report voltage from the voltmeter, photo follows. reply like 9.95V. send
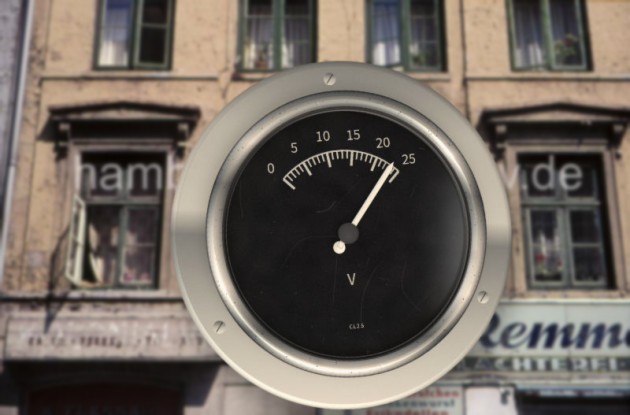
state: 23V
